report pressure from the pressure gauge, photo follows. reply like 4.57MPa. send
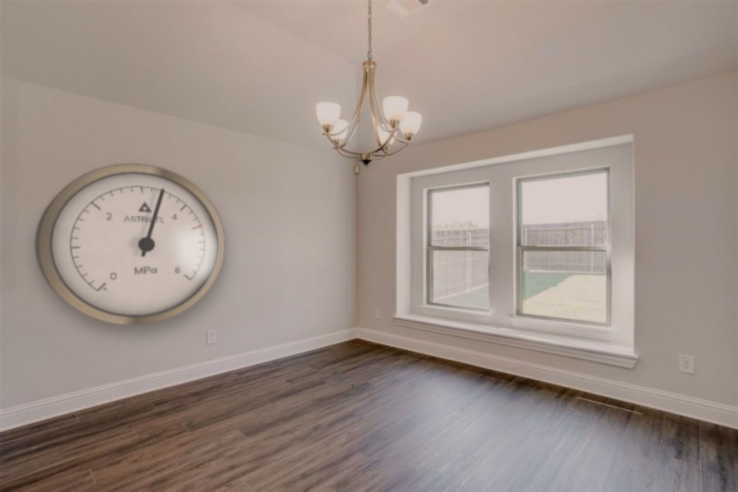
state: 3.4MPa
